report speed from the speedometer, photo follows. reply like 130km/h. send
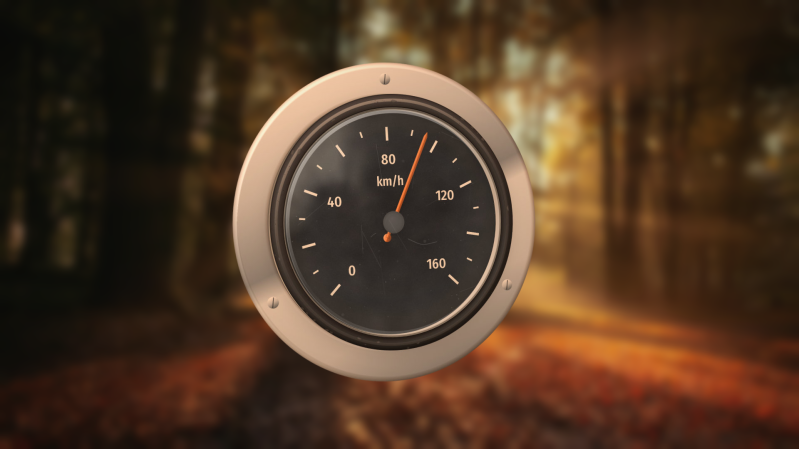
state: 95km/h
